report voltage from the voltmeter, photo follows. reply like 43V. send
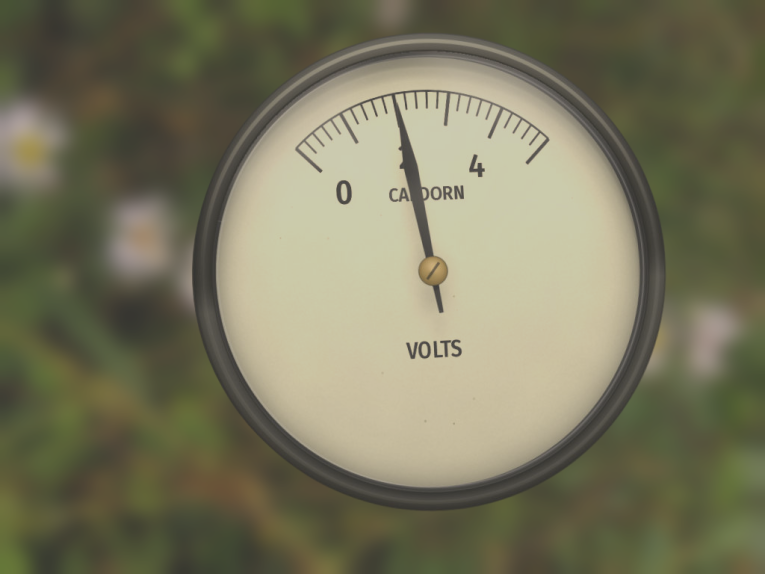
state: 2V
